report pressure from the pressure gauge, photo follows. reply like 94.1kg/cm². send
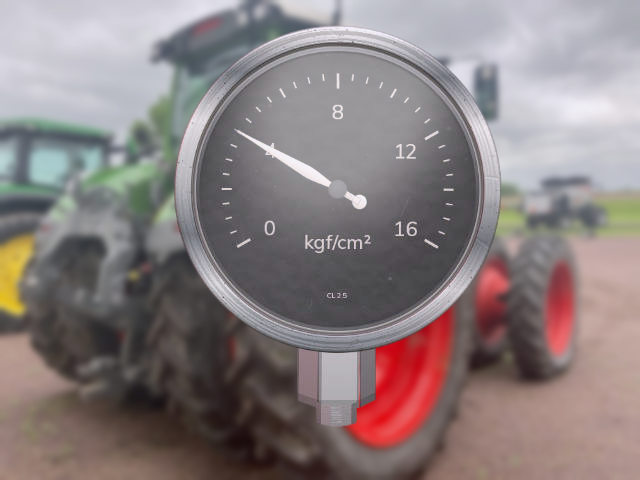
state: 4kg/cm²
